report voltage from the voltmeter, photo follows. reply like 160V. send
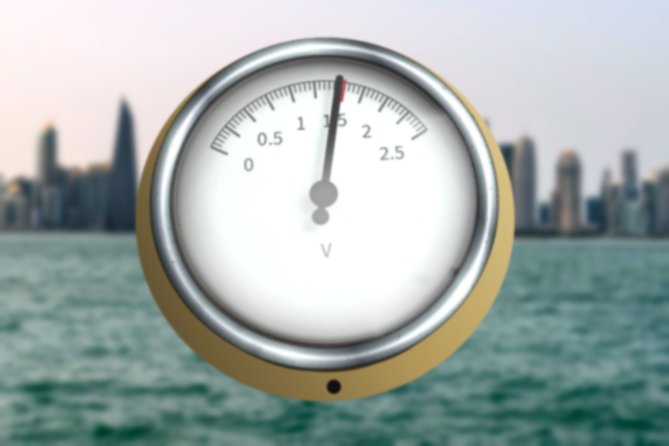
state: 1.5V
